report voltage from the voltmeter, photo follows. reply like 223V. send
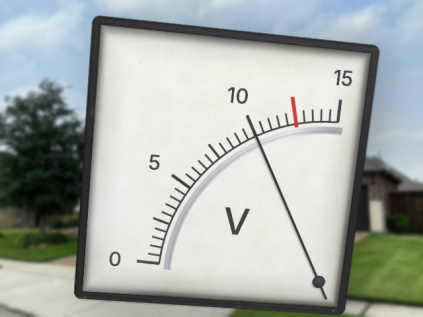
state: 10V
